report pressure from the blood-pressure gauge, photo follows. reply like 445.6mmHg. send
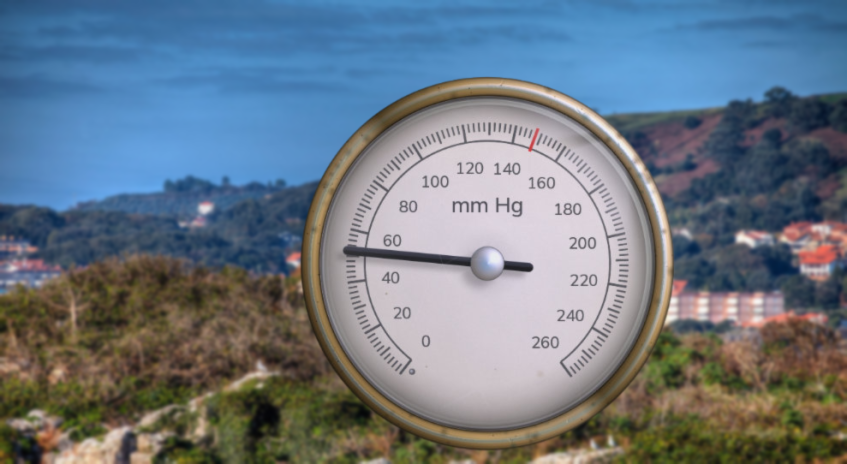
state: 52mmHg
